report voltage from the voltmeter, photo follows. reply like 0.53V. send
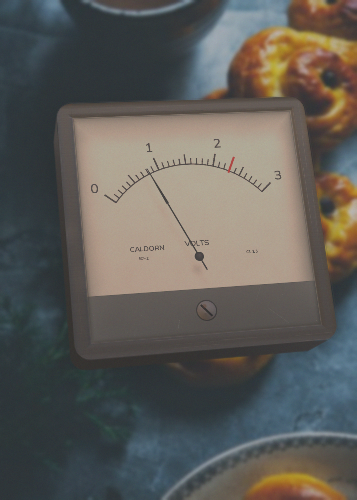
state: 0.8V
